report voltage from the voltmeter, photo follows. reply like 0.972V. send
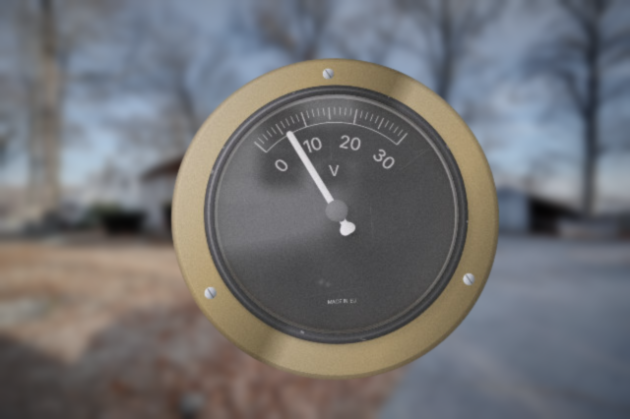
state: 6V
